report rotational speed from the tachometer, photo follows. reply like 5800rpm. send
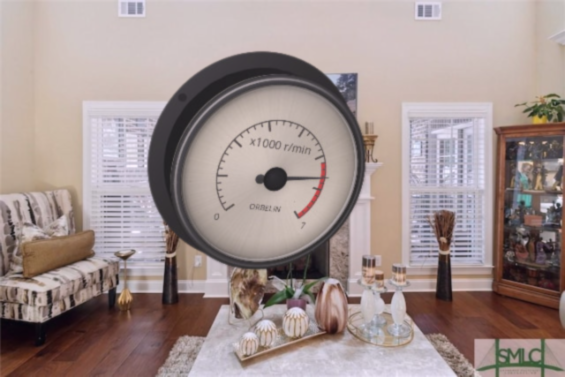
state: 5600rpm
